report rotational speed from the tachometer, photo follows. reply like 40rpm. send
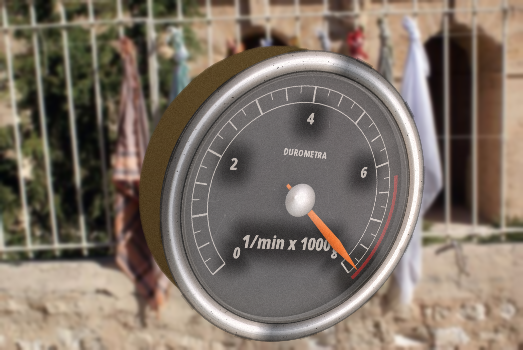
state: 7875rpm
